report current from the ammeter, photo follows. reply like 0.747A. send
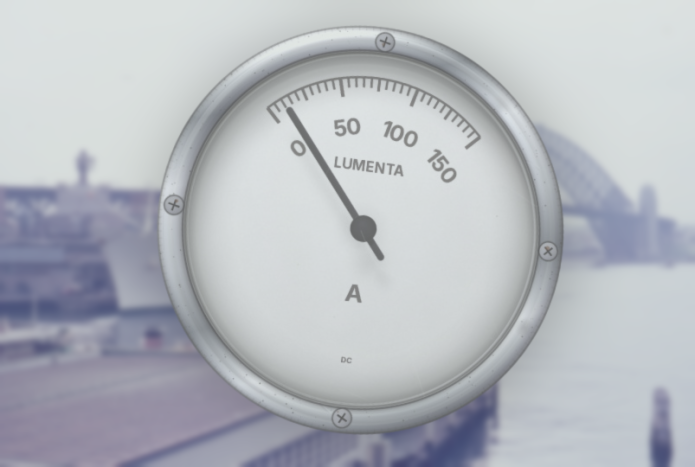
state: 10A
